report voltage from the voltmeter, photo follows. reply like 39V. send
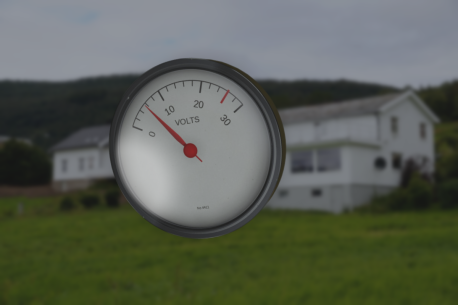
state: 6V
